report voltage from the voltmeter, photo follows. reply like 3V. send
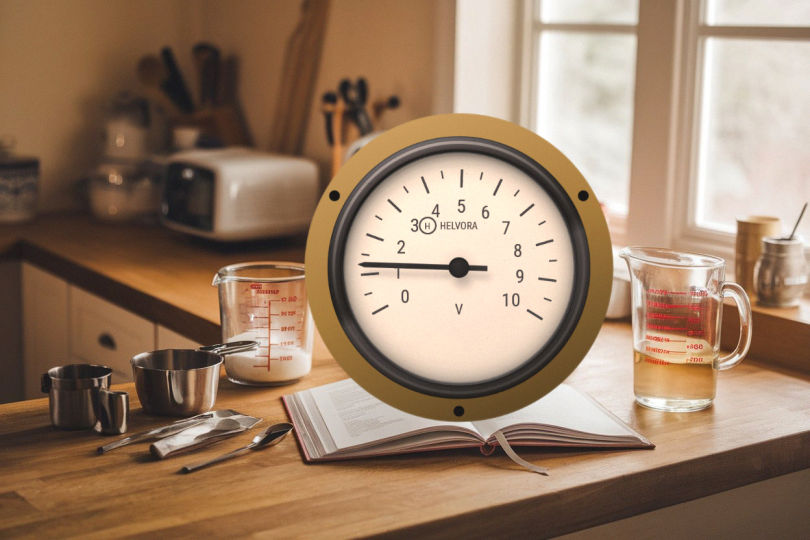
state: 1.25V
